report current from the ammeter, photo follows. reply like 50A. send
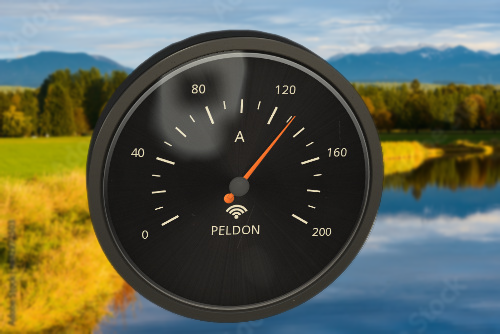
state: 130A
